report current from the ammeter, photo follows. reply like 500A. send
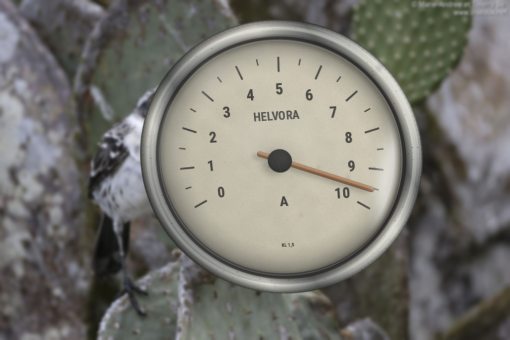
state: 9.5A
